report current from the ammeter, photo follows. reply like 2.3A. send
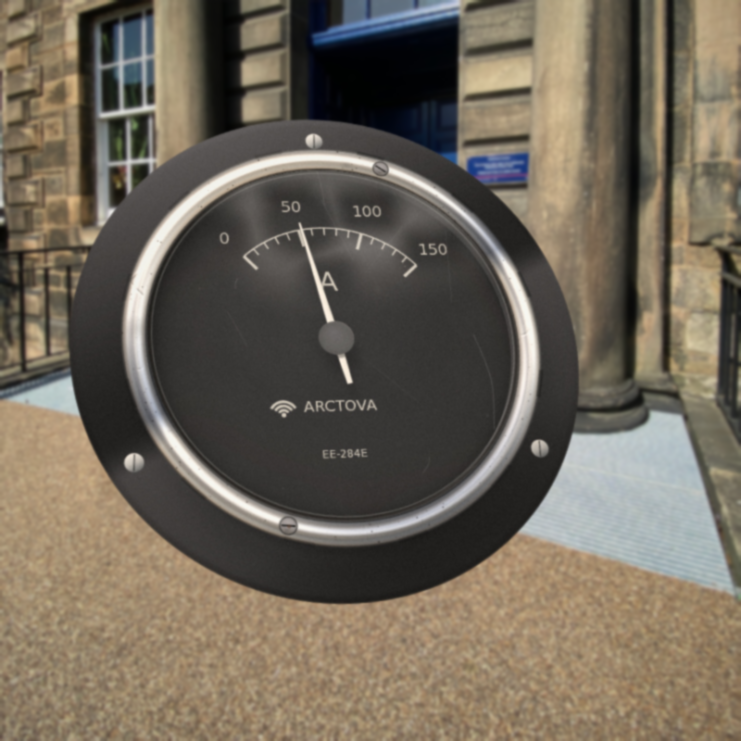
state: 50A
